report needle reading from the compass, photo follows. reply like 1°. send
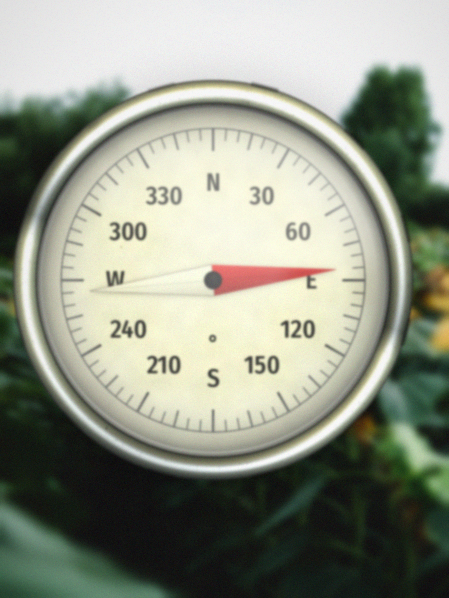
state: 85°
